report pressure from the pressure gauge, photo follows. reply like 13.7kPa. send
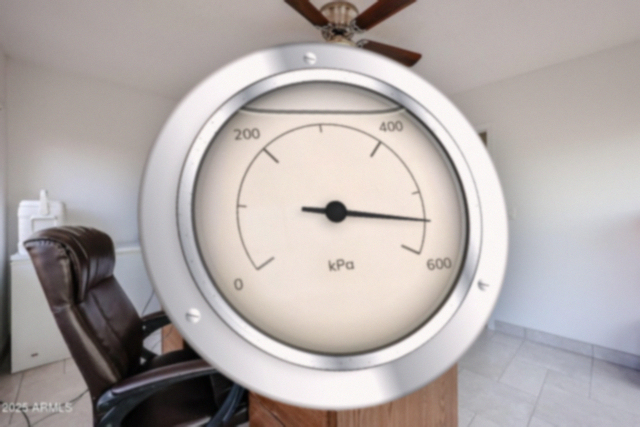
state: 550kPa
